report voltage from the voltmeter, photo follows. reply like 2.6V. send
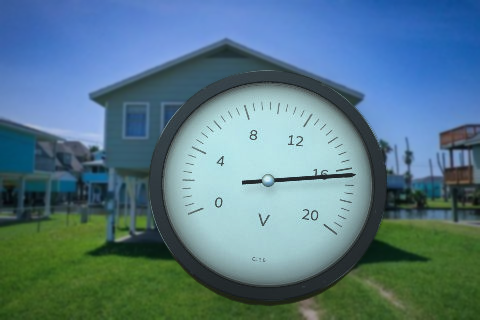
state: 16.5V
